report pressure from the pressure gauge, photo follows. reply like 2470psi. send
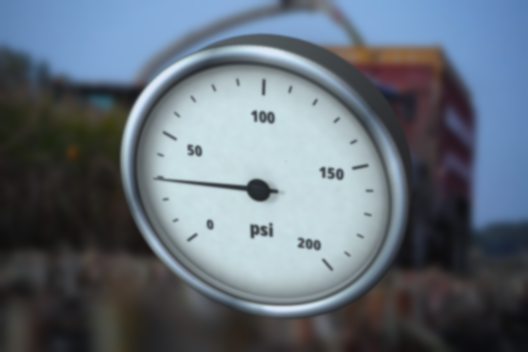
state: 30psi
